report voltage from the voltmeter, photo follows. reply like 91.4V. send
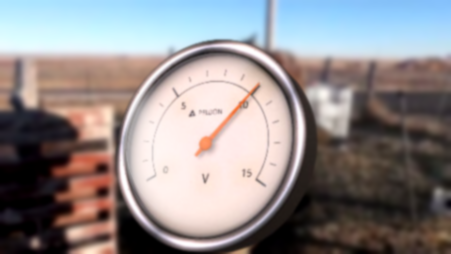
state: 10V
